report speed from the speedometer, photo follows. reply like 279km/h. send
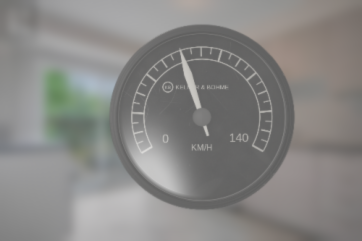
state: 60km/h
